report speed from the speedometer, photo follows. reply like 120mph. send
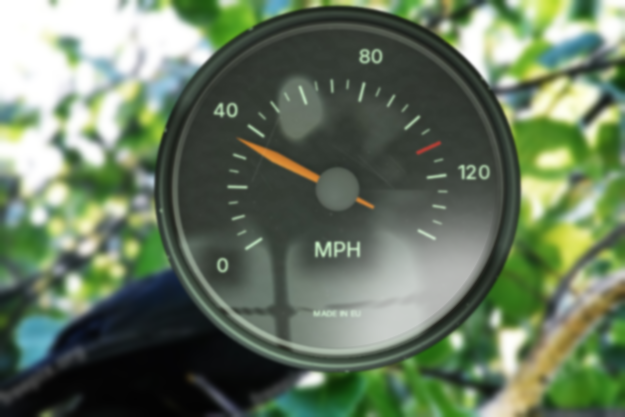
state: 35mph
